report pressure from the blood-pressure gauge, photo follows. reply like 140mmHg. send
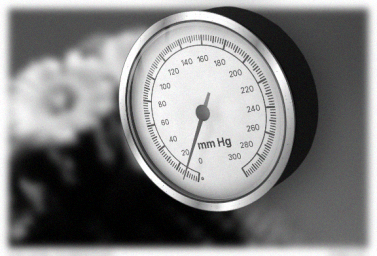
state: 10mmHg
